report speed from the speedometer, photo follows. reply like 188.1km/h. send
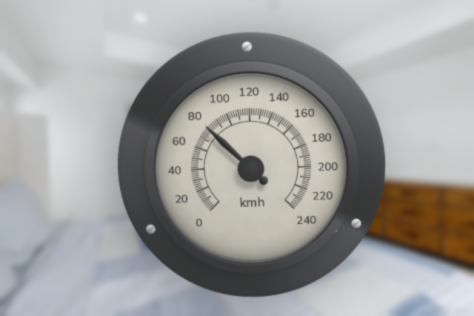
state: 80km/h
